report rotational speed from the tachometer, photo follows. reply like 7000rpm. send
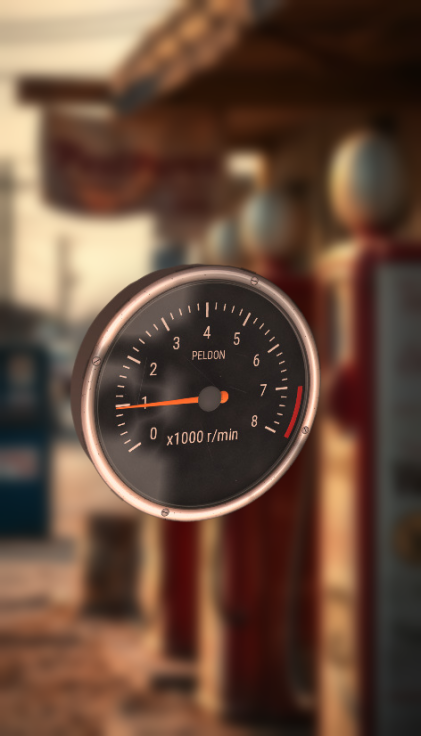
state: 1000rpm
